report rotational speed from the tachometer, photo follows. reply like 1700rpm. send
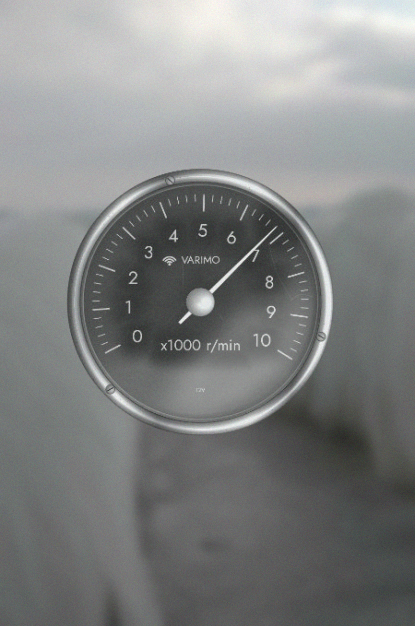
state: 6800rpm
